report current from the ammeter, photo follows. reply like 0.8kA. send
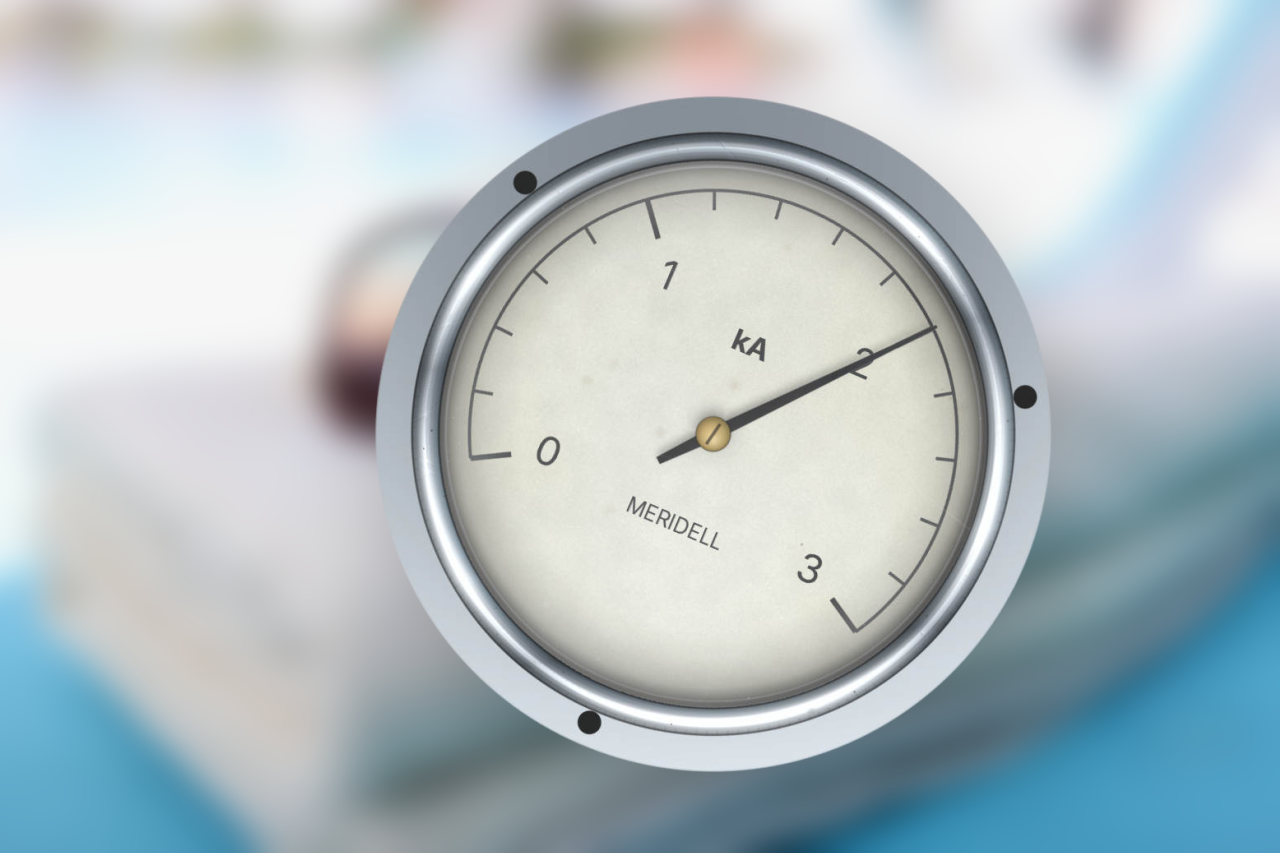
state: 2kA
